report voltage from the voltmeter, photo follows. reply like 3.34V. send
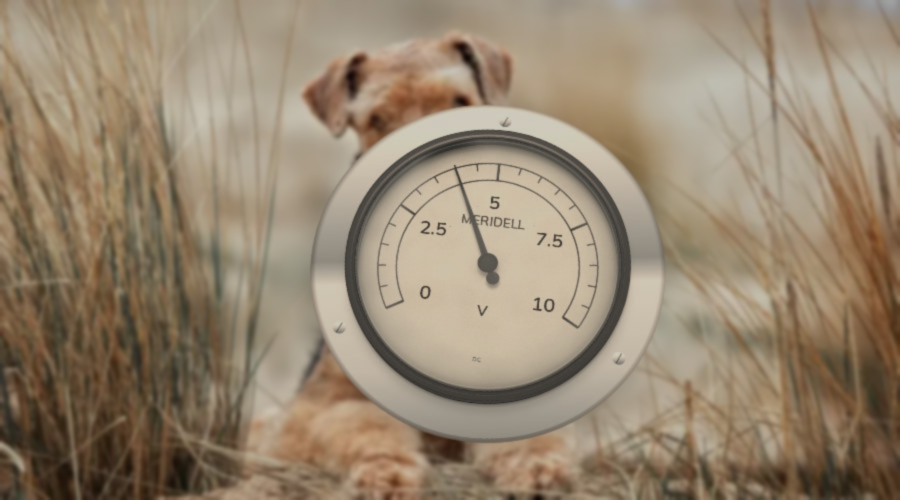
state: 4V
